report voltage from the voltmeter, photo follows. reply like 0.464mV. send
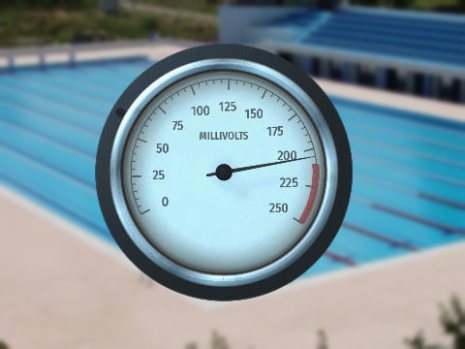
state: 205mV
